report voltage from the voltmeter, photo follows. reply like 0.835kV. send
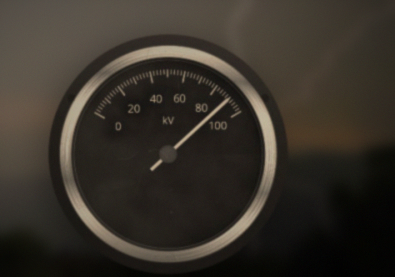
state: 90kV
